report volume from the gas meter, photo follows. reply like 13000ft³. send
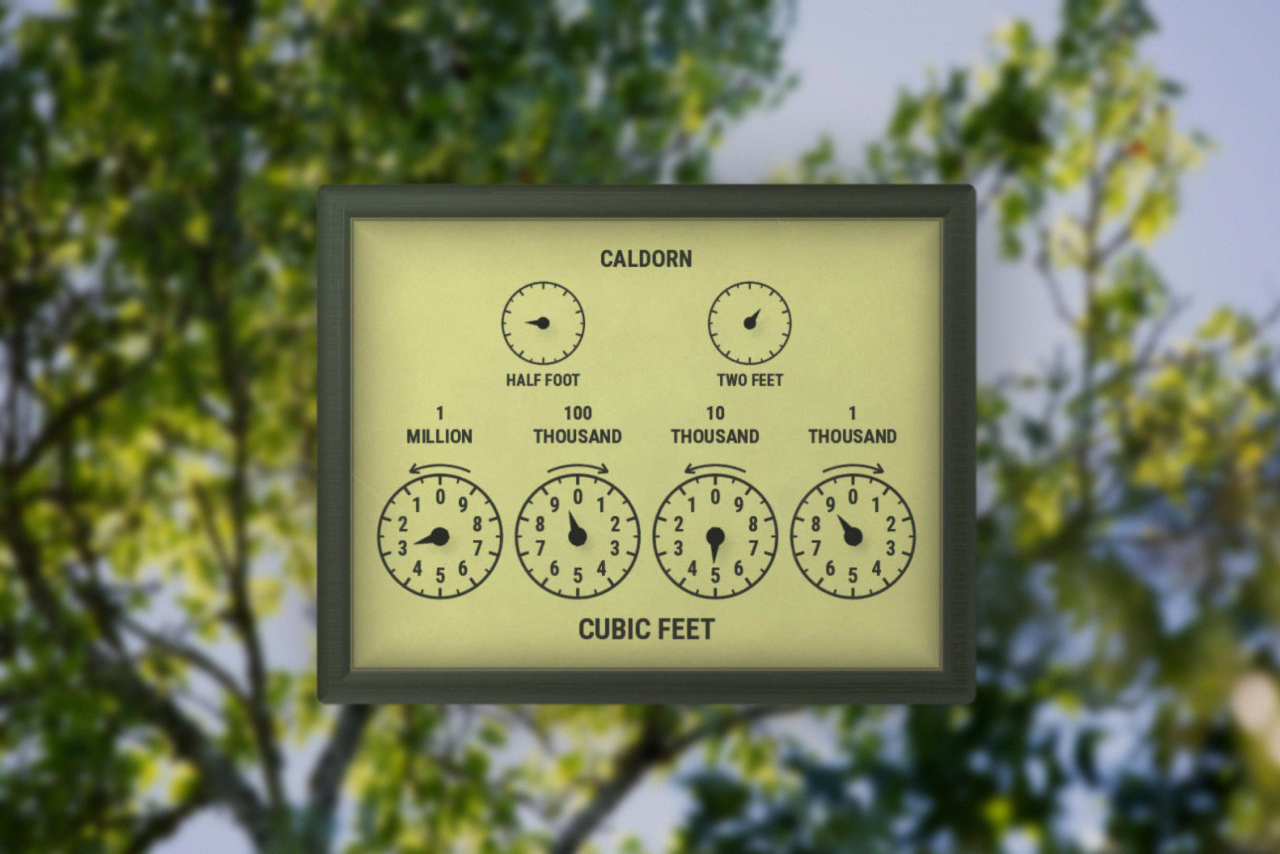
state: 294900ft³
